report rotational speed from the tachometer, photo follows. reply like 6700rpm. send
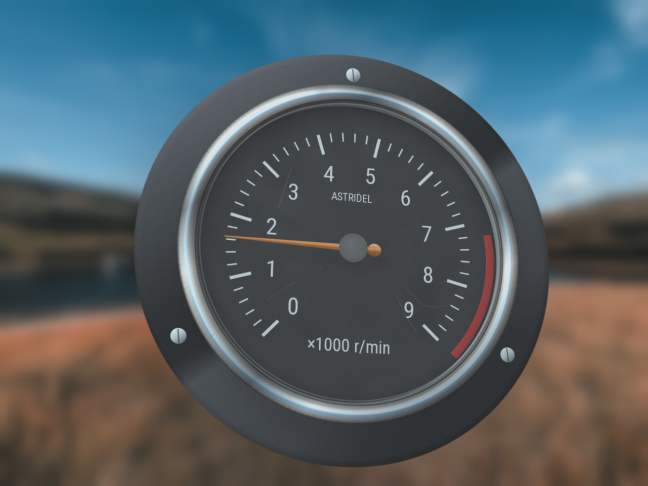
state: 1600rpm
